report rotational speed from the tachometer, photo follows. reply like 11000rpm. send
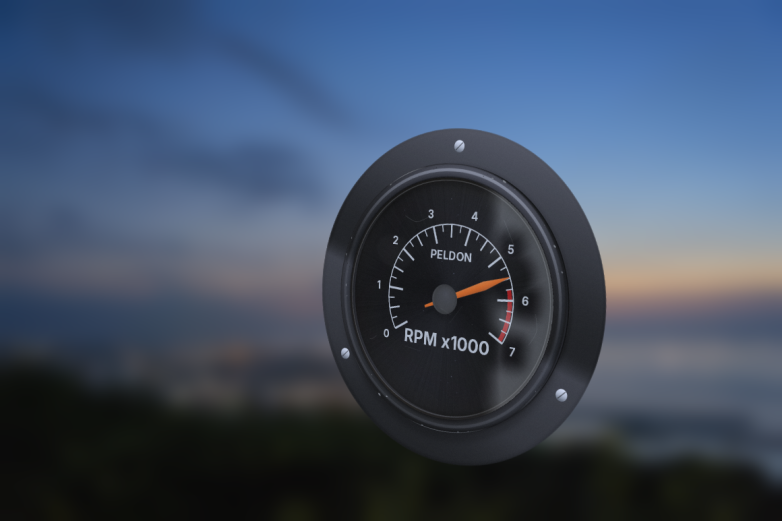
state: 5500rpm
